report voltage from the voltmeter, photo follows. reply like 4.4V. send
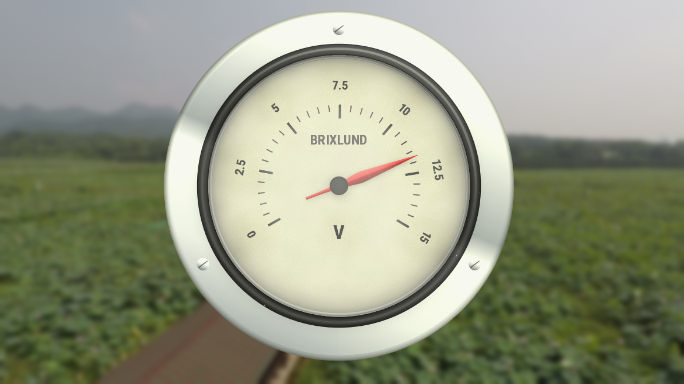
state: 11.75V
